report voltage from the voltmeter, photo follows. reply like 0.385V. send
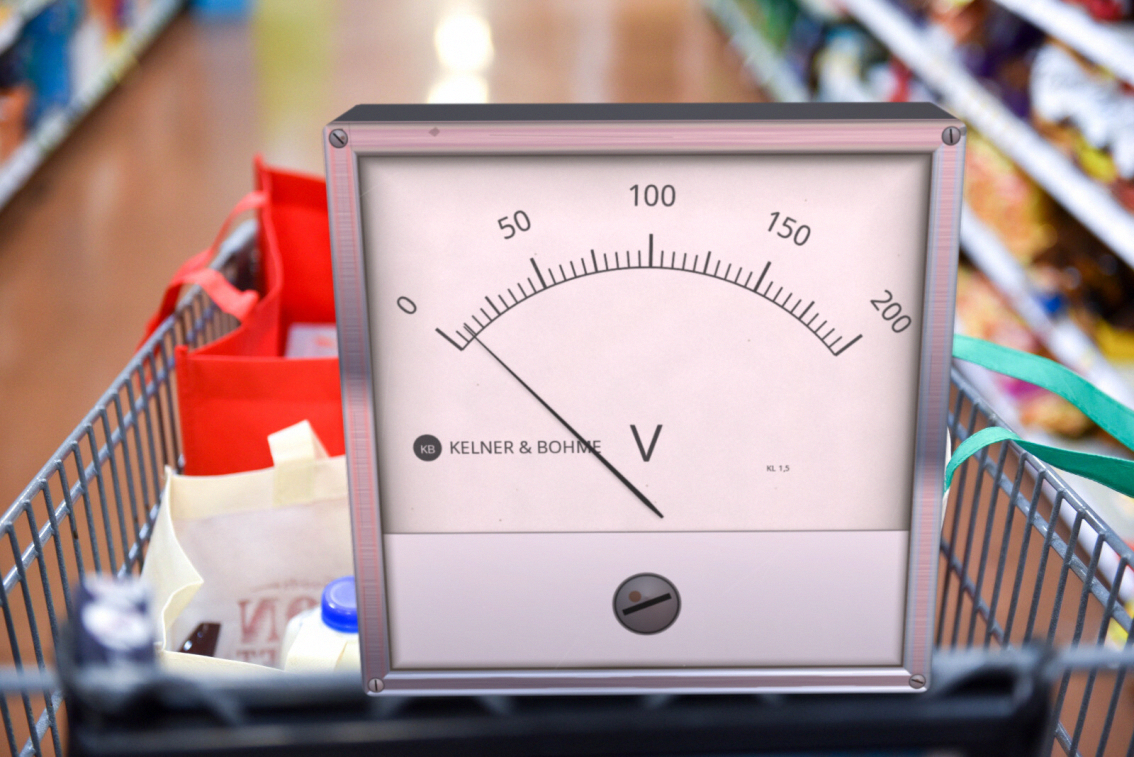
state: 10V
